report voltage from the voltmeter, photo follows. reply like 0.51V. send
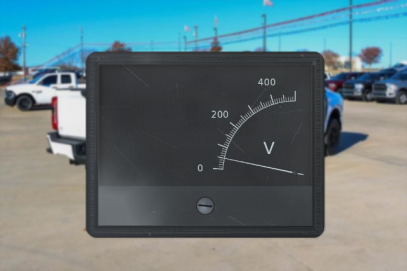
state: 50V
